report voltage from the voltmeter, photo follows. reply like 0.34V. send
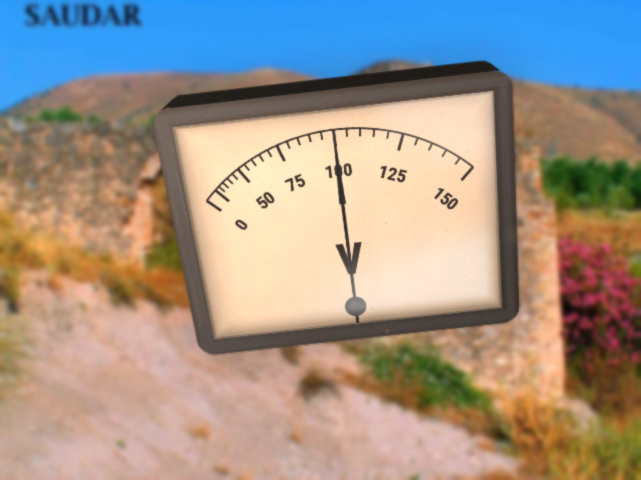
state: 100V
